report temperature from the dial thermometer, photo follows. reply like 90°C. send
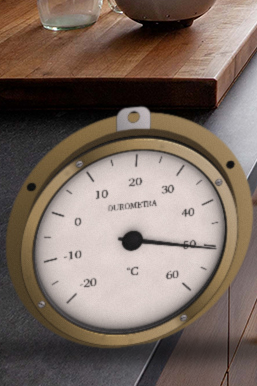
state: 50°C
